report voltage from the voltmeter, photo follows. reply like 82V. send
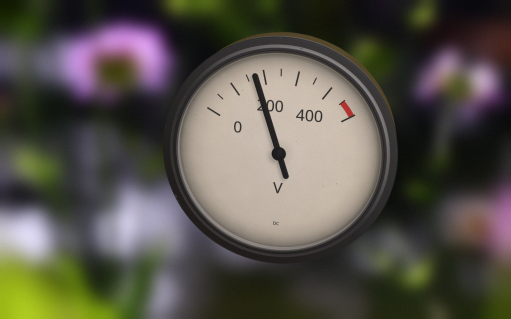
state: 175V
